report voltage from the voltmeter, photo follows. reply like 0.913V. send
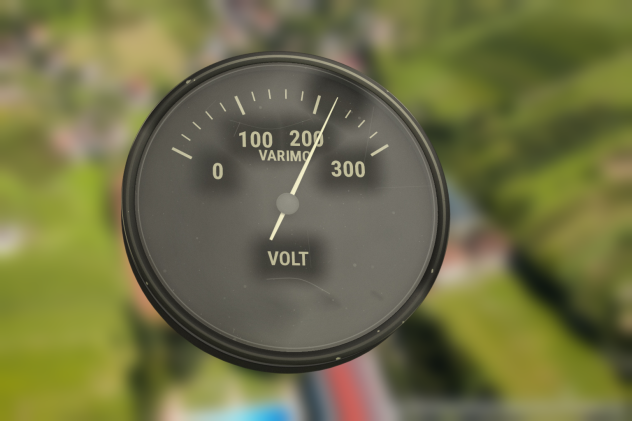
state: 220V
